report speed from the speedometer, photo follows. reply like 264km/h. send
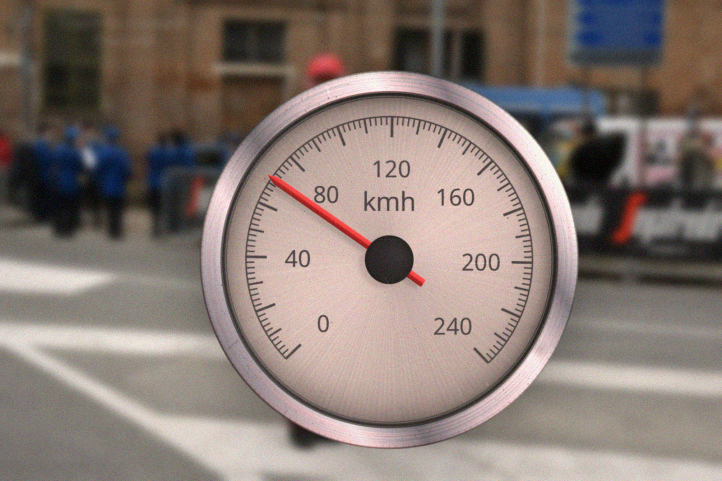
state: 70km/h
